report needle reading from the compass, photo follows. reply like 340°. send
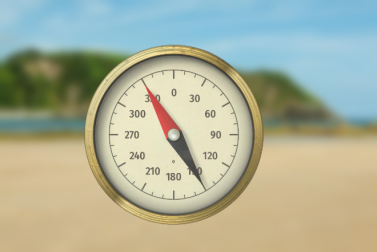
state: 330°
